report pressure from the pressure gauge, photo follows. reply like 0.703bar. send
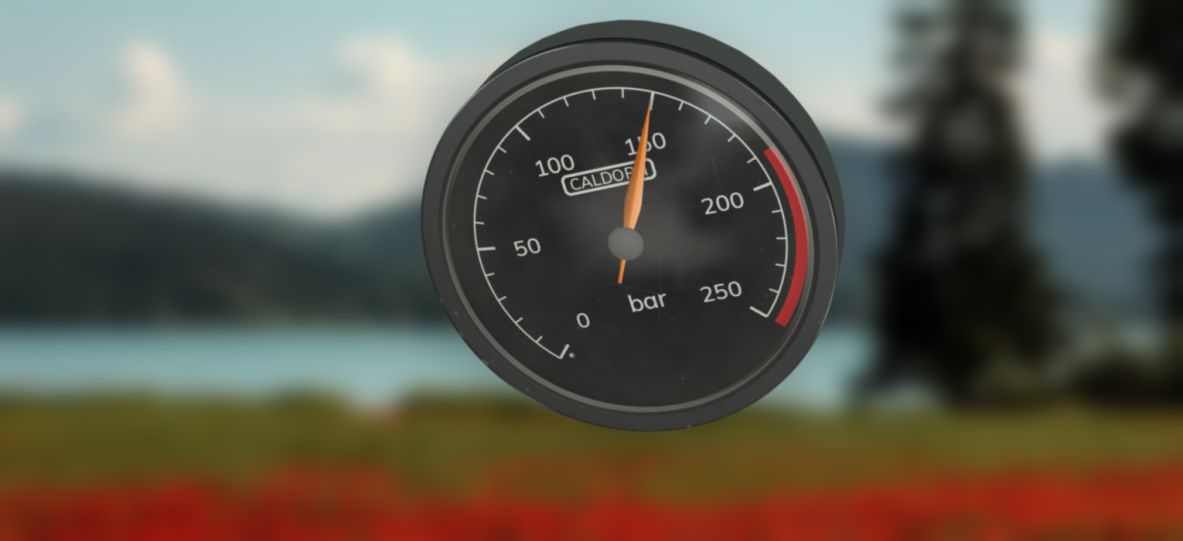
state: 150bar
